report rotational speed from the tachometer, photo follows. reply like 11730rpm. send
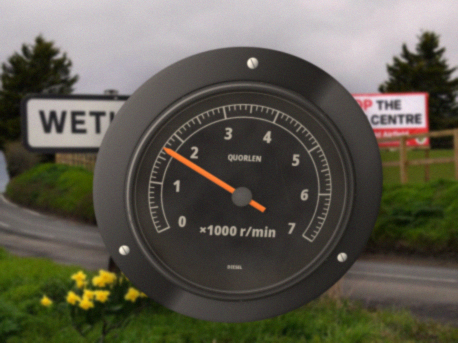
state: 1700rpm
